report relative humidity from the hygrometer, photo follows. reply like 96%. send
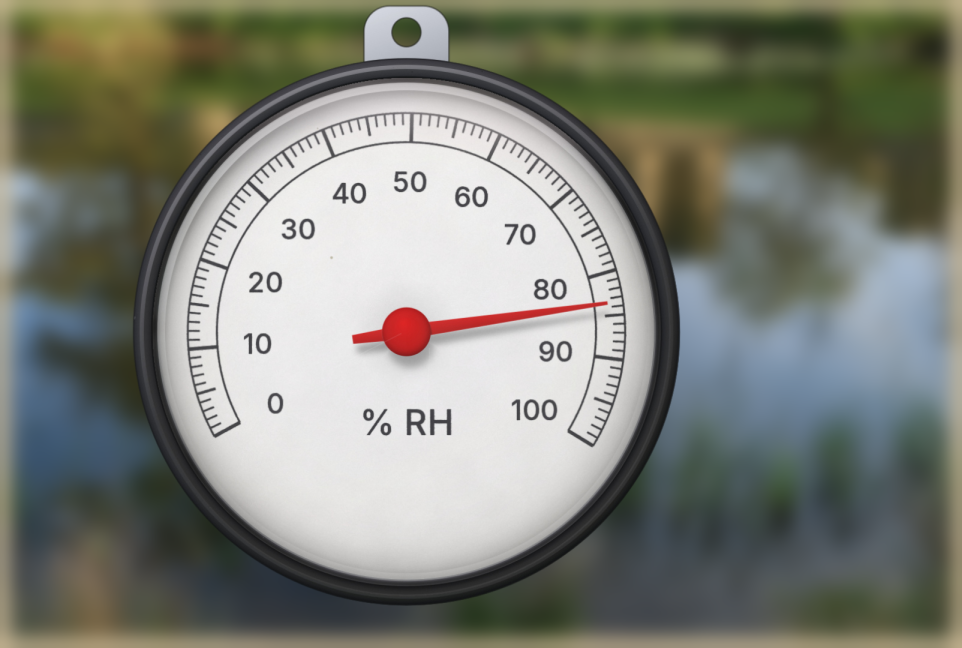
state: 83.5%
